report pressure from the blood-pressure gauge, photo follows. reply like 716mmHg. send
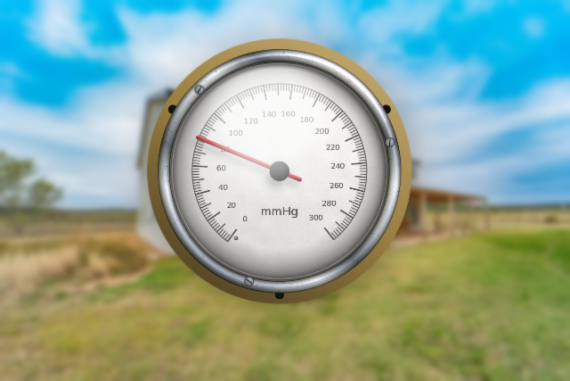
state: 80mmHg
